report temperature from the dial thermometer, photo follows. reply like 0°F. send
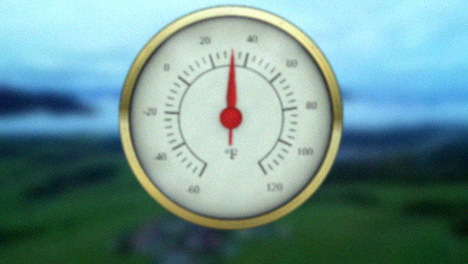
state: 32°F
